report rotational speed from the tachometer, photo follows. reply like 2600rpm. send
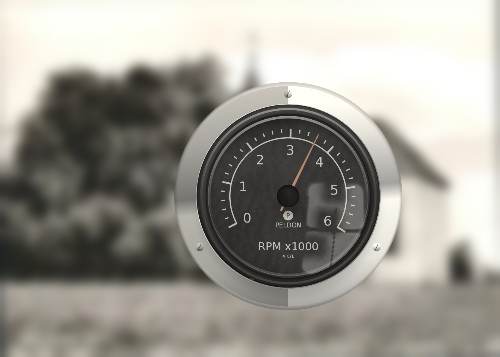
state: 3600rpm
